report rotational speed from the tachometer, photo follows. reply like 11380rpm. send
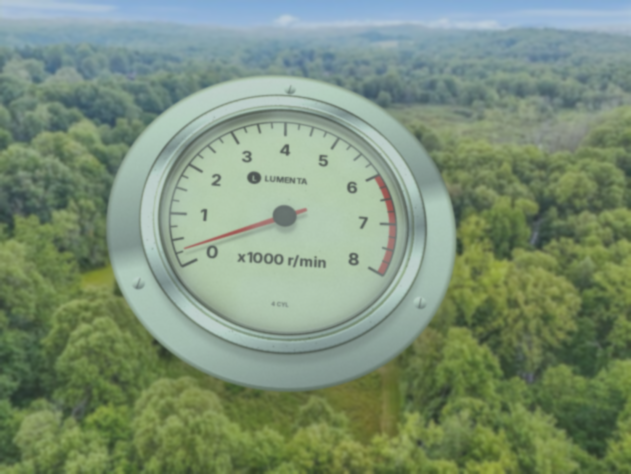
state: 250rpm
